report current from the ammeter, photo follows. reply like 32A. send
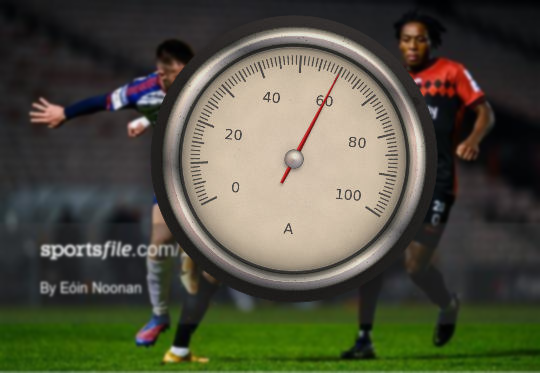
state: 60A
